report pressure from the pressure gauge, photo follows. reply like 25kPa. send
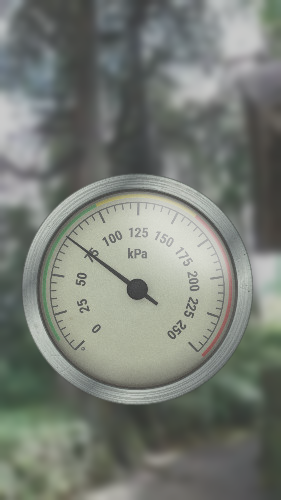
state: 75kPa
